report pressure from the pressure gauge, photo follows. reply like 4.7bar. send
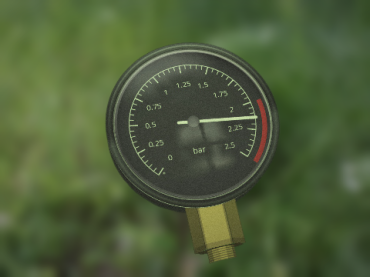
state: 2.15bar
